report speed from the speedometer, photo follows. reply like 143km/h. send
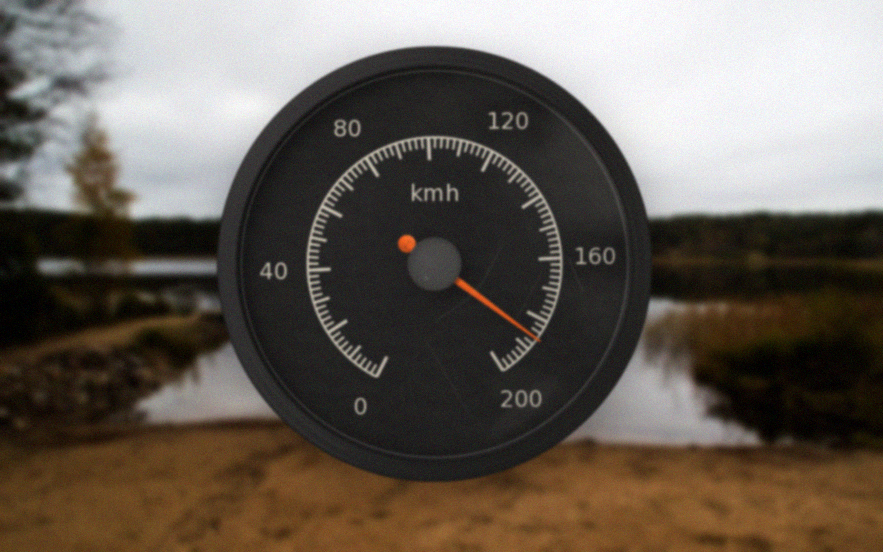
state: 186km/h
